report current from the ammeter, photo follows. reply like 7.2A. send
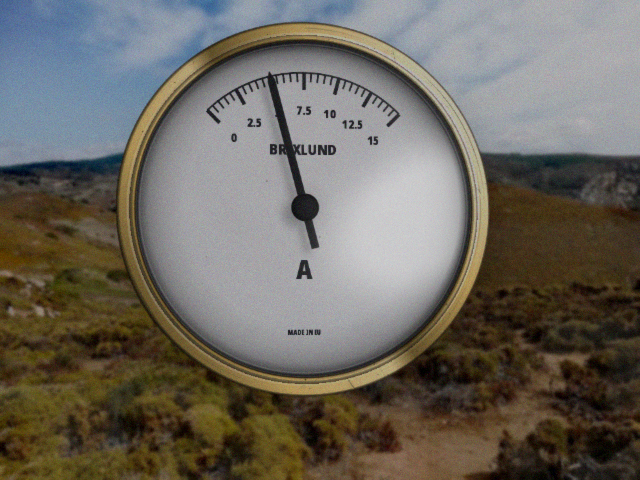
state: 5A
